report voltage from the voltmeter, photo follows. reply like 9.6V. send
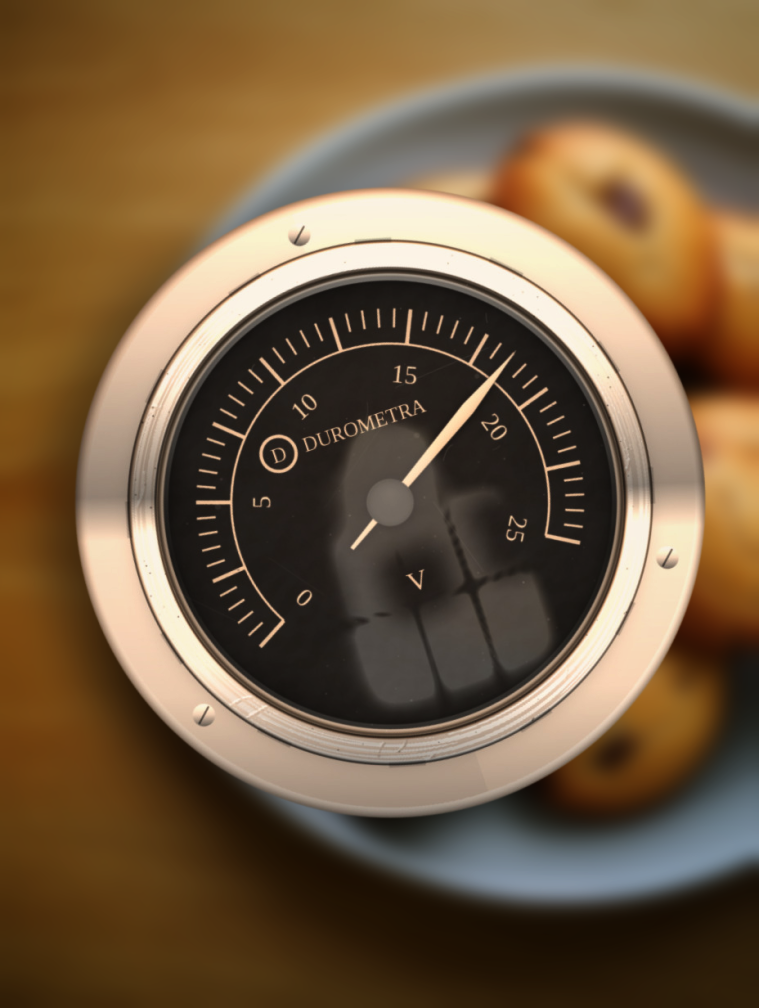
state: 18.5V
